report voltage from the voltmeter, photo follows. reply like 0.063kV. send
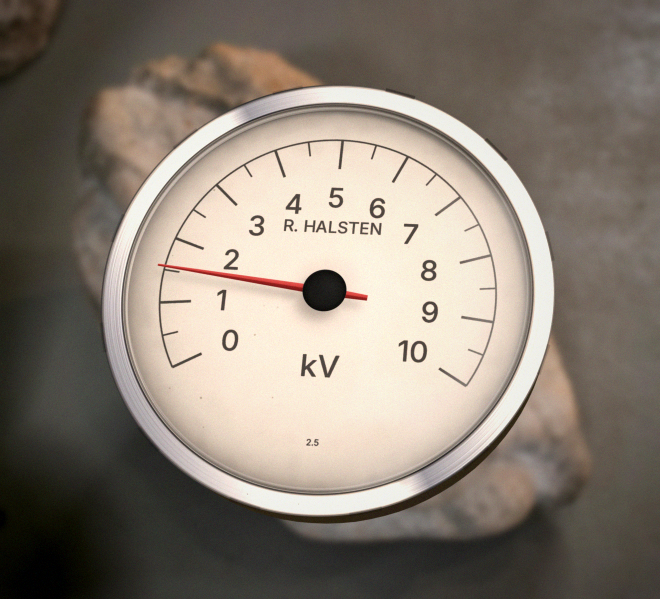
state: 1.5kV
